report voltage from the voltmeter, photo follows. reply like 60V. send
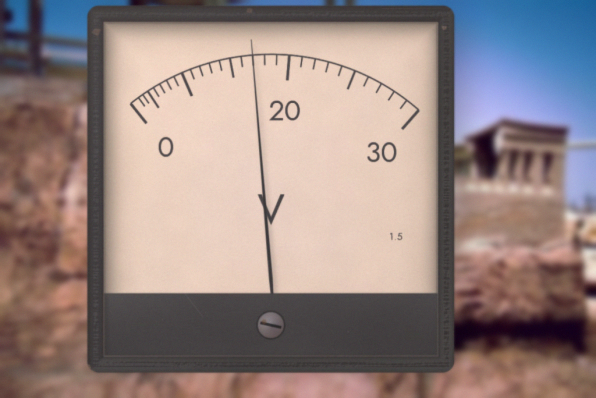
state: 17V
